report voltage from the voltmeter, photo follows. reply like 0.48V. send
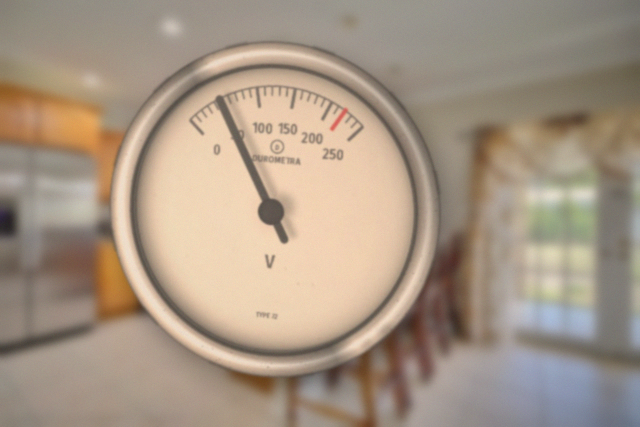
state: 50V
